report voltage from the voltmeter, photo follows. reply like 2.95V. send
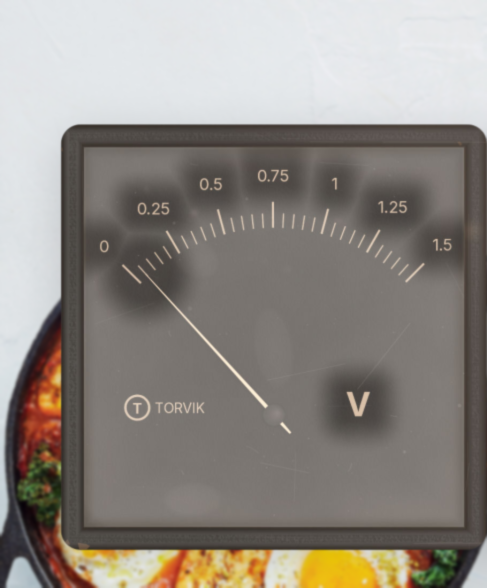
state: 0.05V
